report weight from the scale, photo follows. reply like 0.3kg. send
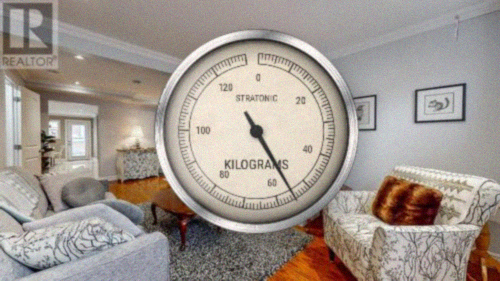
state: 55kg
